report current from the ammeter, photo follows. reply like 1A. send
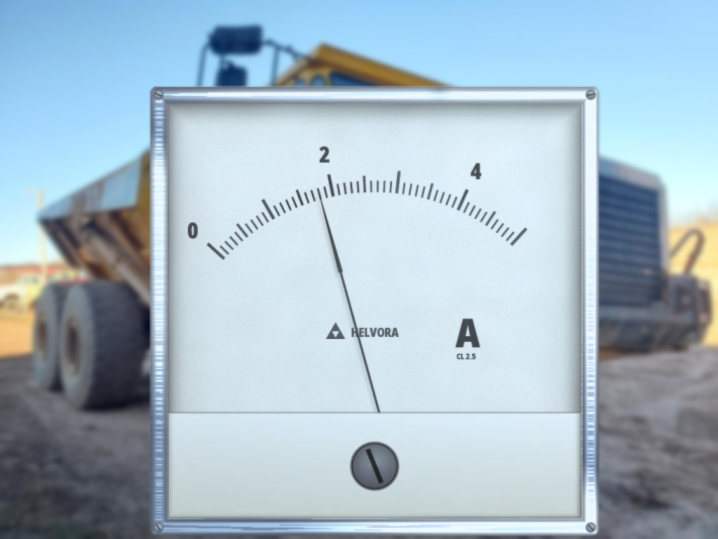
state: 1.8A
